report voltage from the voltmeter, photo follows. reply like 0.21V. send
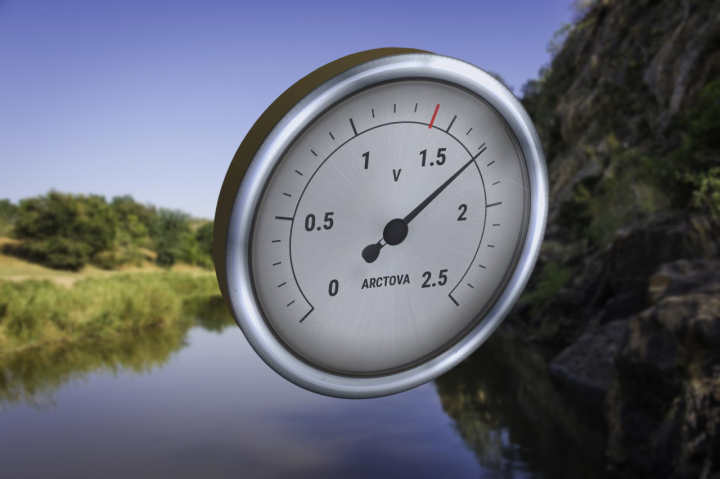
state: 1.7V
